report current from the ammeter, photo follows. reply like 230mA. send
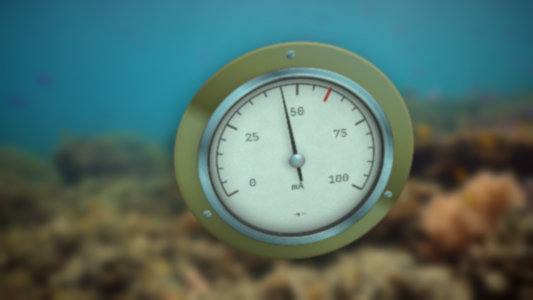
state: 45mA
